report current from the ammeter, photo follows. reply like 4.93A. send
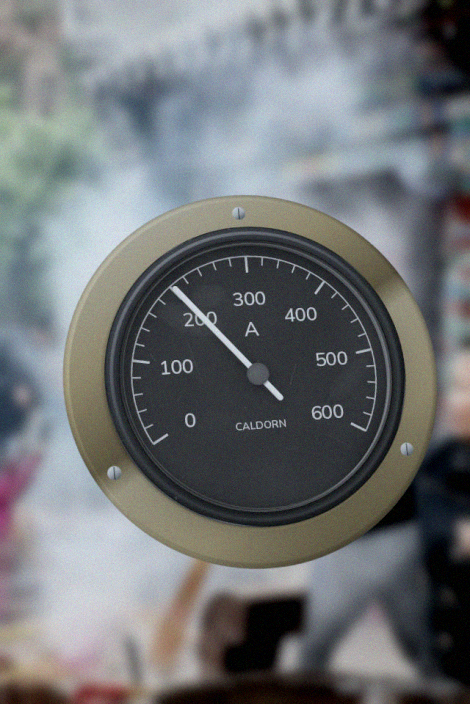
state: 200A
